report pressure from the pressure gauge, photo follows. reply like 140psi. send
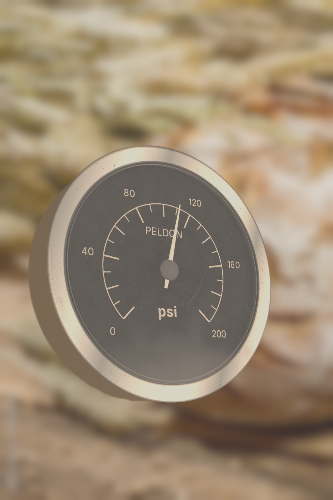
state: 110psi
